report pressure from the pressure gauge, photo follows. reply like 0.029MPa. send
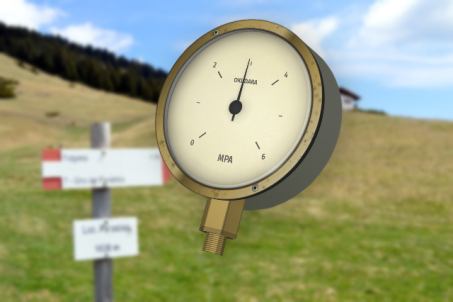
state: 3MPa
